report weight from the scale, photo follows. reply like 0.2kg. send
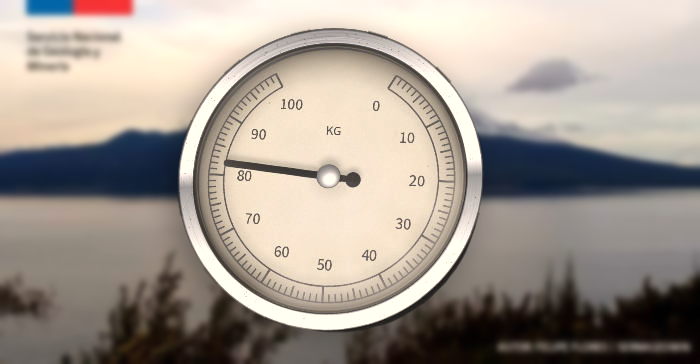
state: 82kg
